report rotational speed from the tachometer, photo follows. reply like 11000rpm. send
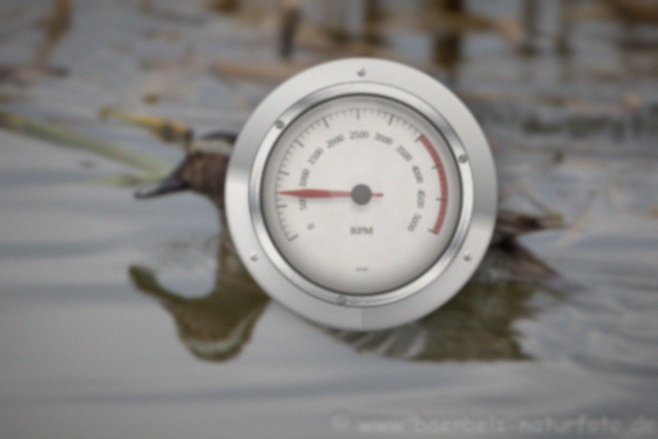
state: 700rpm
